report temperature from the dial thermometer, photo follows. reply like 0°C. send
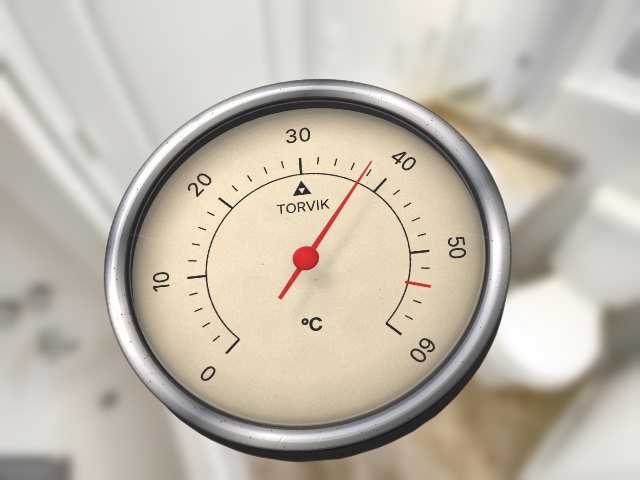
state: 38°C
